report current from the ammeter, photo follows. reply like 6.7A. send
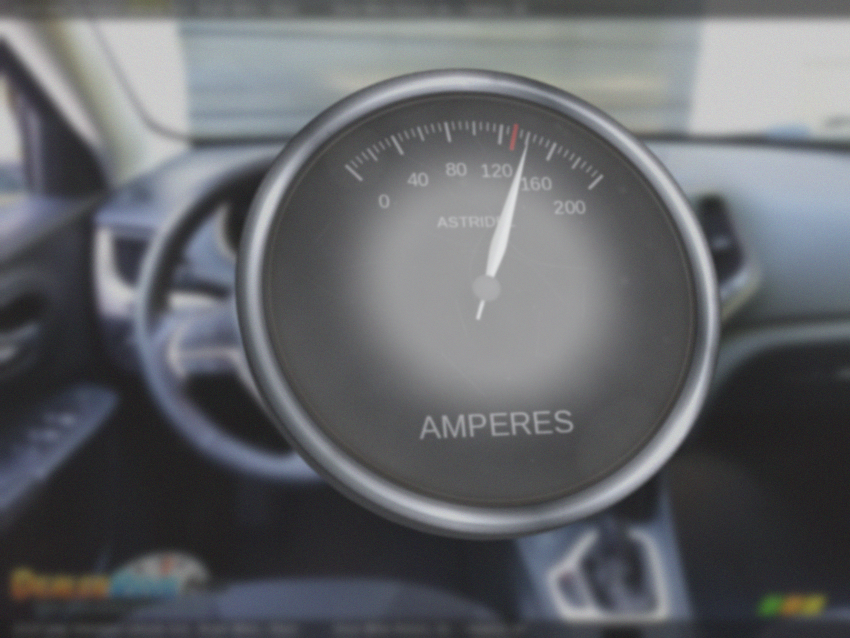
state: 140A
